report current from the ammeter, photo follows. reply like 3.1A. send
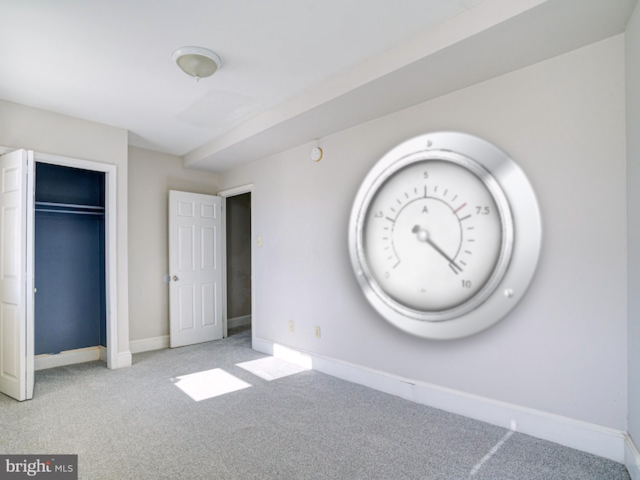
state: 9.75A
